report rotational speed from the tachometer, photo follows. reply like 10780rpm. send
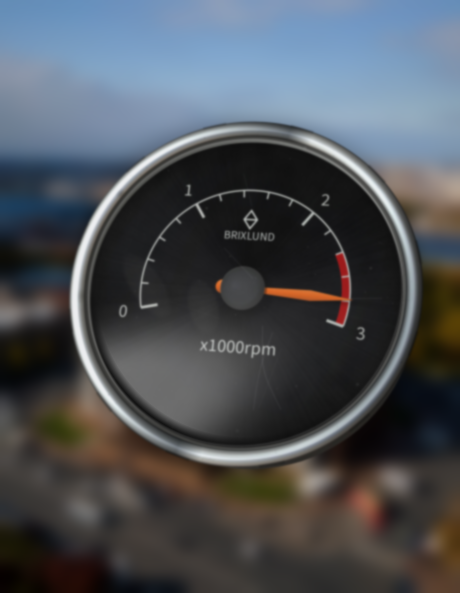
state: 2800rpm
